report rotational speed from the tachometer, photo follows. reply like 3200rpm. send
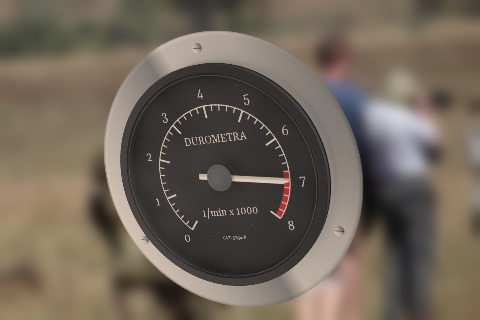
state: 7000rpm
